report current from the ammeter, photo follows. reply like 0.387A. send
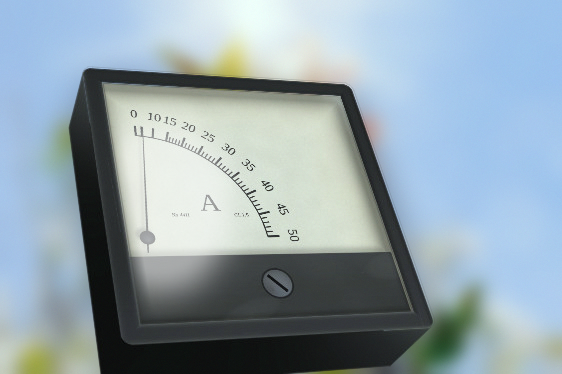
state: 5A
